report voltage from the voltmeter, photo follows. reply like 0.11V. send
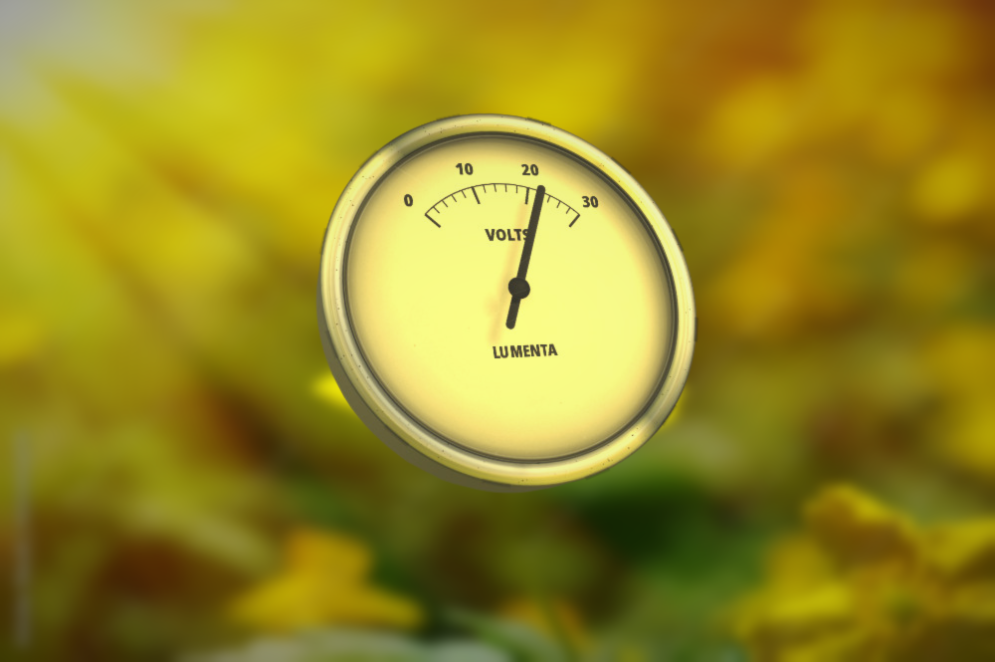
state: 22V
